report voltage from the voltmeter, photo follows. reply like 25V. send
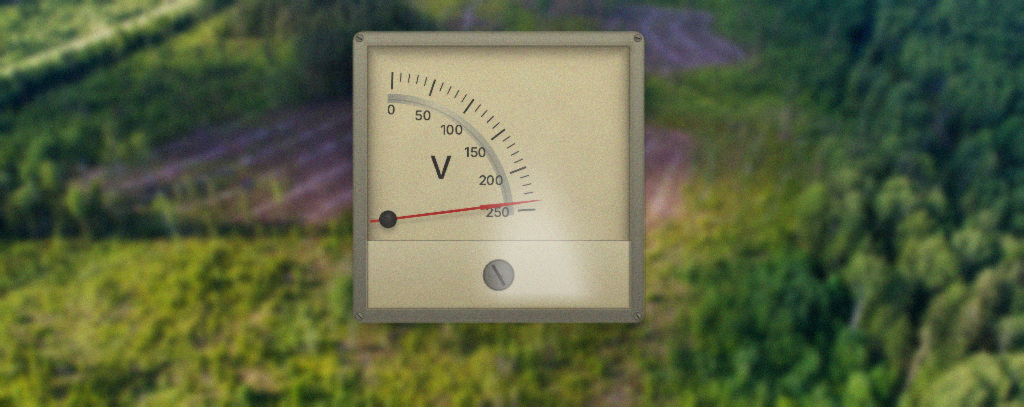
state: 240V
